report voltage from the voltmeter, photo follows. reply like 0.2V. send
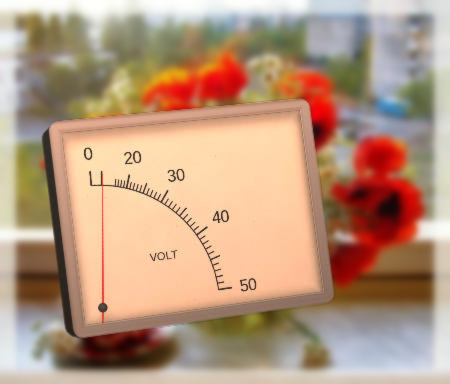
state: 10V
